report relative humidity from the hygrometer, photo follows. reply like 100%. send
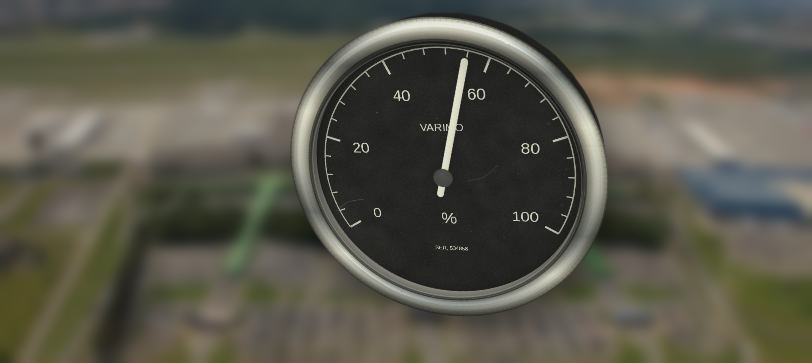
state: 56%
